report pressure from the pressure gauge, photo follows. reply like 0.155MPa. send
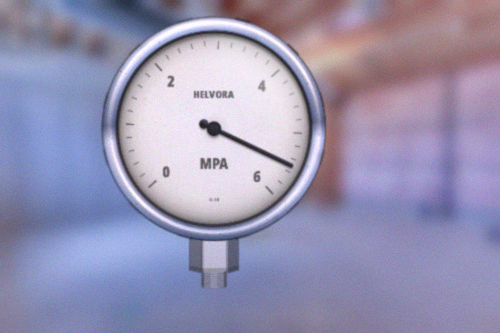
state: 5.5MPa
